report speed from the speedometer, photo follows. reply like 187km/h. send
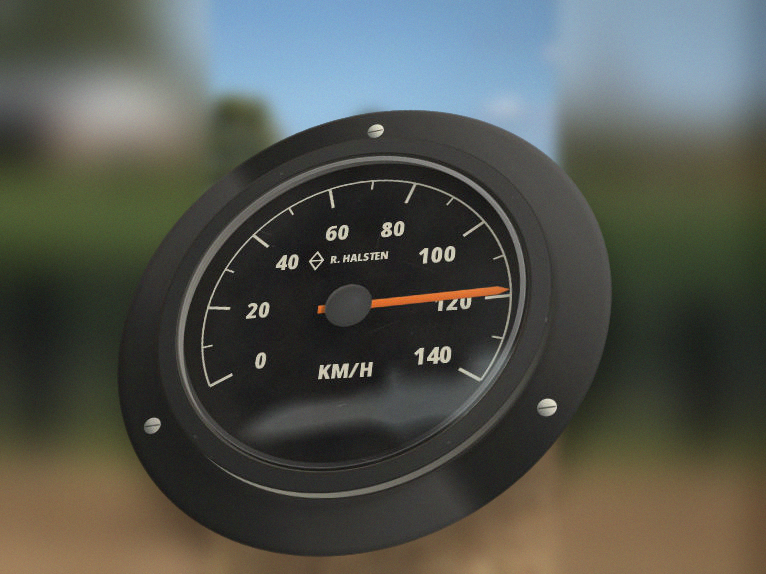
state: 120km/h
